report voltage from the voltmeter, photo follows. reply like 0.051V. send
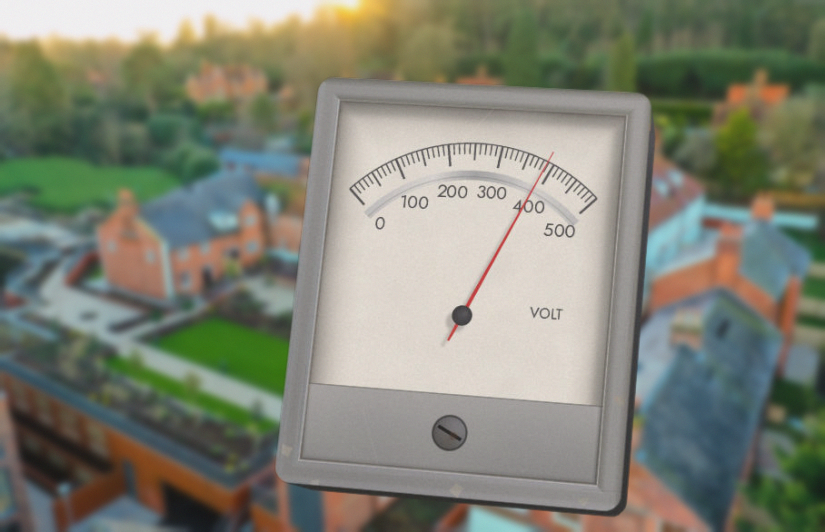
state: 390V
